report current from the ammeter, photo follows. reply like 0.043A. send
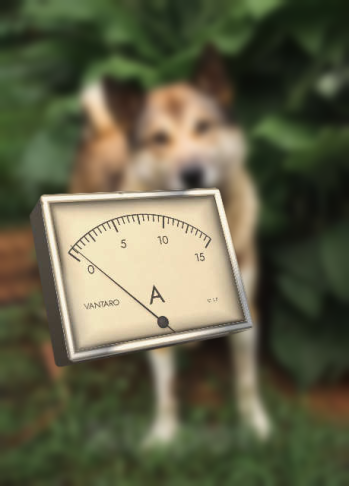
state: 0.5A
